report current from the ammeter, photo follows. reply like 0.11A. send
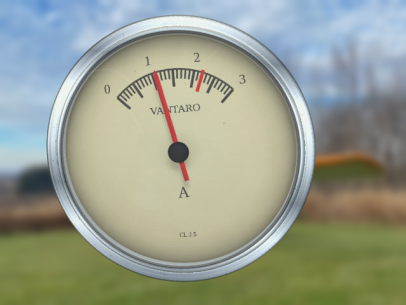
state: 1.1A
